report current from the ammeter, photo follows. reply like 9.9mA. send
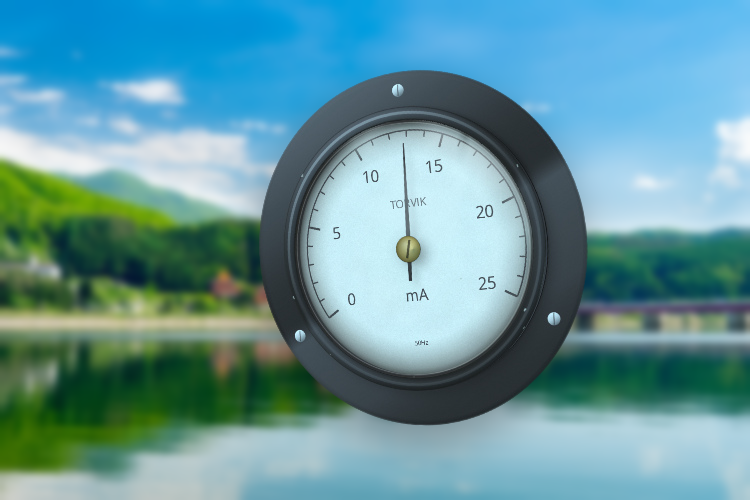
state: 13mA
